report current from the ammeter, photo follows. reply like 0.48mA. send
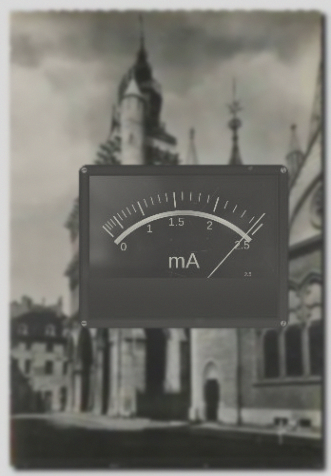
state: 2.45mA
